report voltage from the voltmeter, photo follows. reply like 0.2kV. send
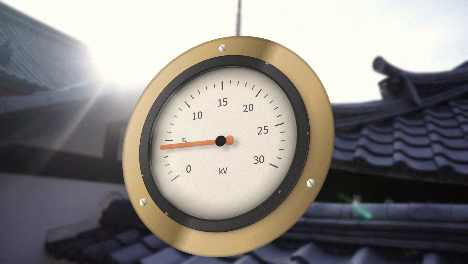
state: 4kV
